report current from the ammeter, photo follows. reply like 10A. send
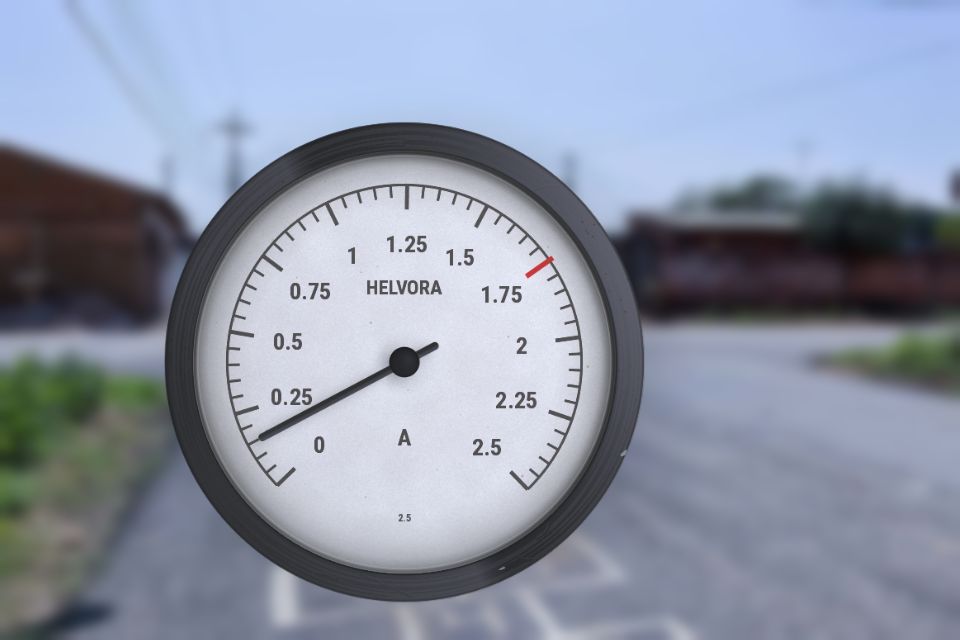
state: 0.15A
